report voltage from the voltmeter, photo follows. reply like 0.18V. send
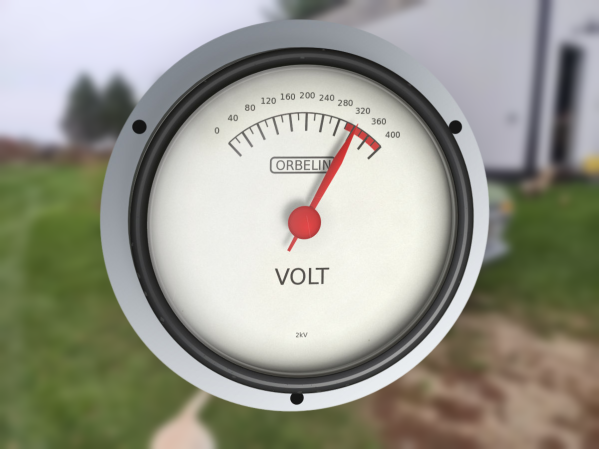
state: 320V
